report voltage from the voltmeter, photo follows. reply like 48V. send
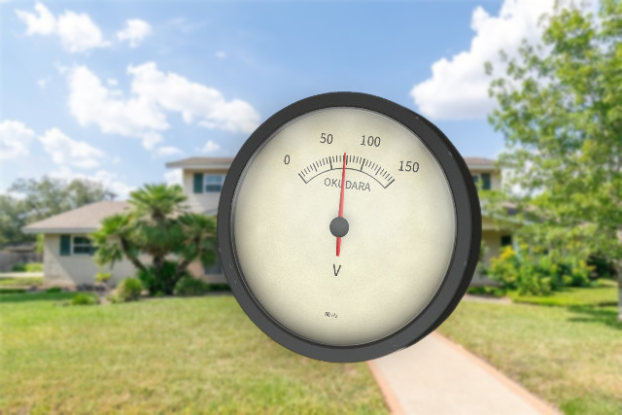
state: 75V
